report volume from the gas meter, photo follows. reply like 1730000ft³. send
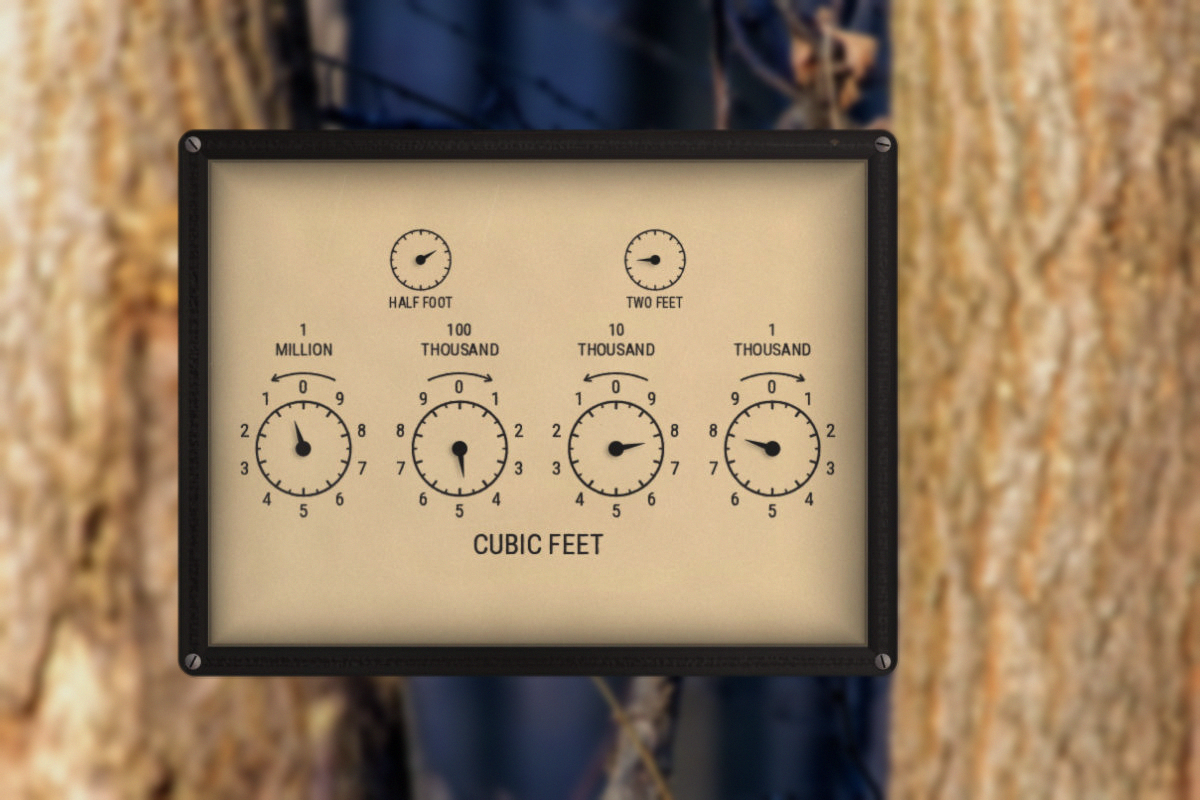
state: 47800ft³
